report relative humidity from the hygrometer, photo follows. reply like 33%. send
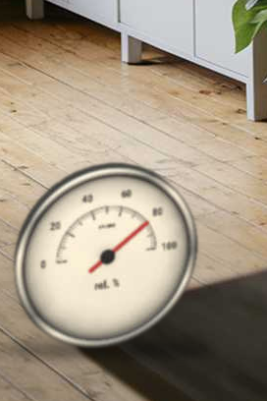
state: 80%
